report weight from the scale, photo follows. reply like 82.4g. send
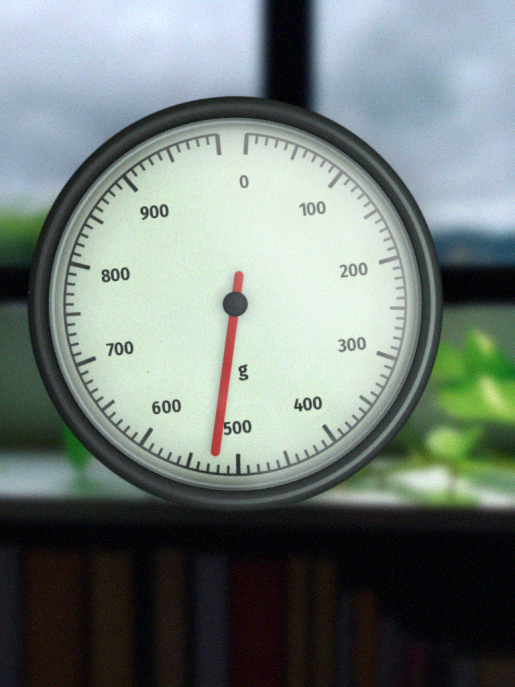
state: 525g
